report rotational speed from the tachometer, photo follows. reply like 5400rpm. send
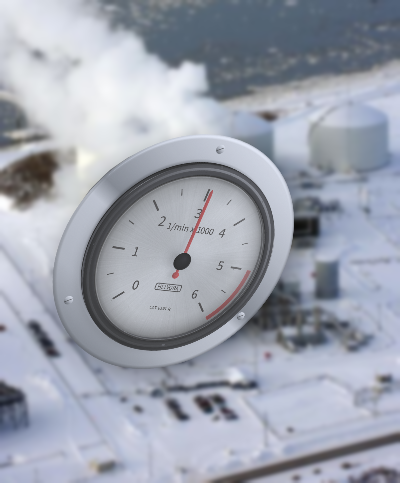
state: 3000rpm
